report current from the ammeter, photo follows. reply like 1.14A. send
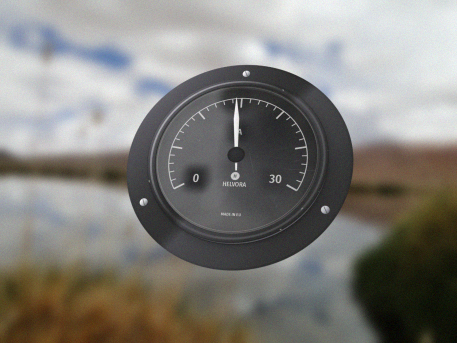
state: 14.5A
